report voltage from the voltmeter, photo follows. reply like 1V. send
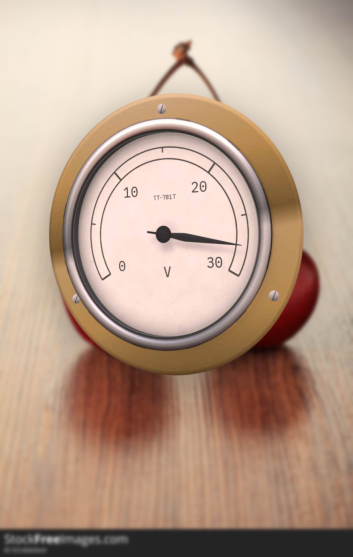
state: 27.5V
